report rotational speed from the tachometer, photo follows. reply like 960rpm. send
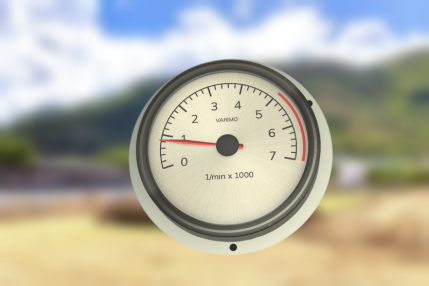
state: 800rpm
